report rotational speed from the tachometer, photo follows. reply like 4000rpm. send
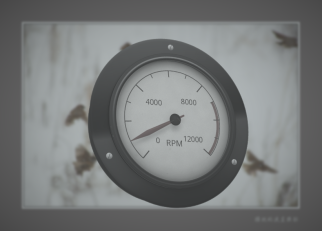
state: 1000rpm
